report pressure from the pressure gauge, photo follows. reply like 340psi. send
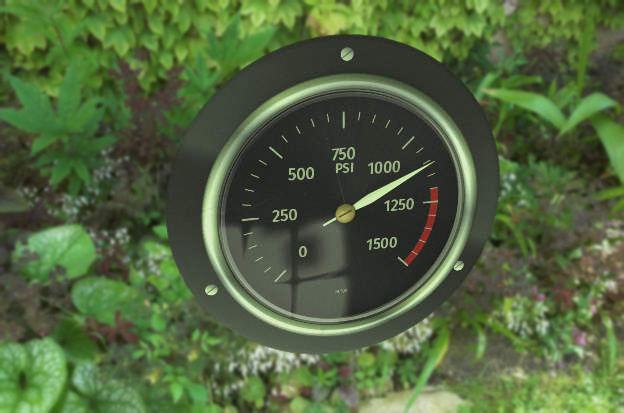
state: 1100psi
